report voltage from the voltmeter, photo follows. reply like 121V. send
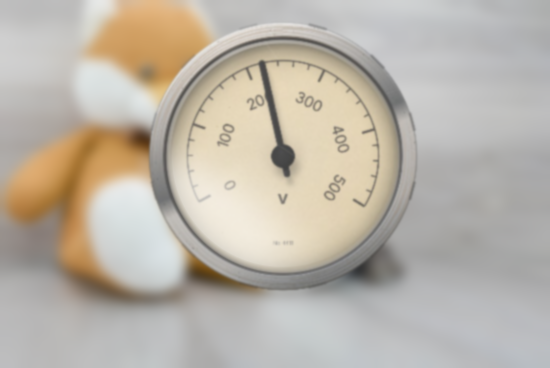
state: 220V
